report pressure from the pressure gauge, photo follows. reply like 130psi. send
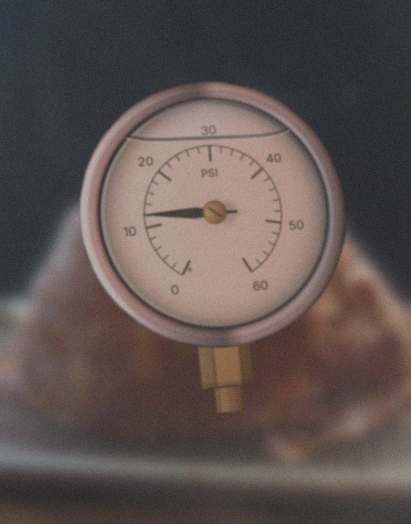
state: 12psi
